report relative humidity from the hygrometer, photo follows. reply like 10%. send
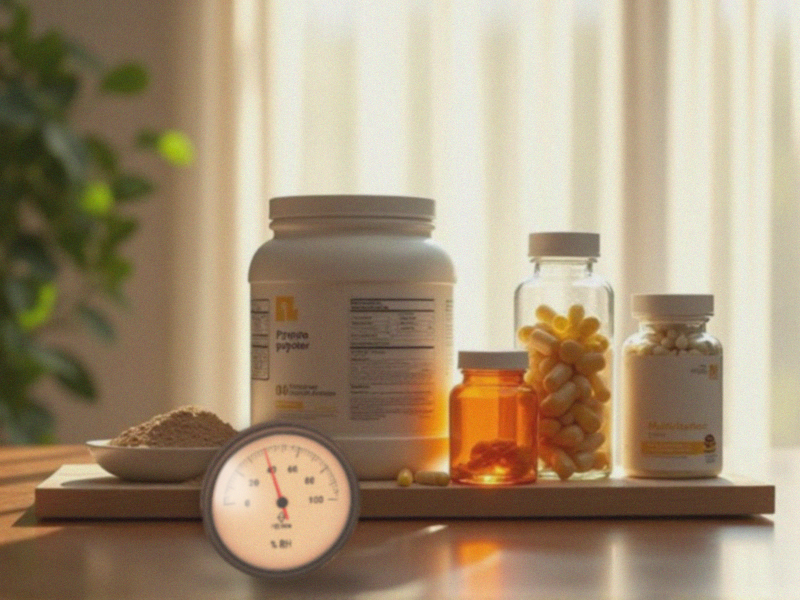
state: 40%
